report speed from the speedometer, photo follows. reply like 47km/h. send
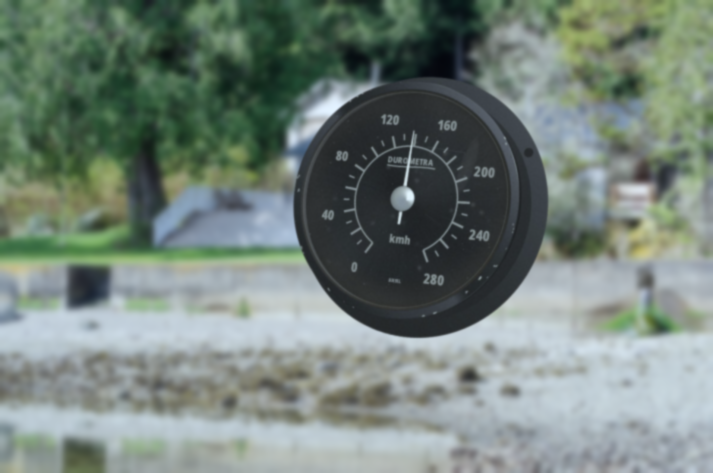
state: 140km/h
